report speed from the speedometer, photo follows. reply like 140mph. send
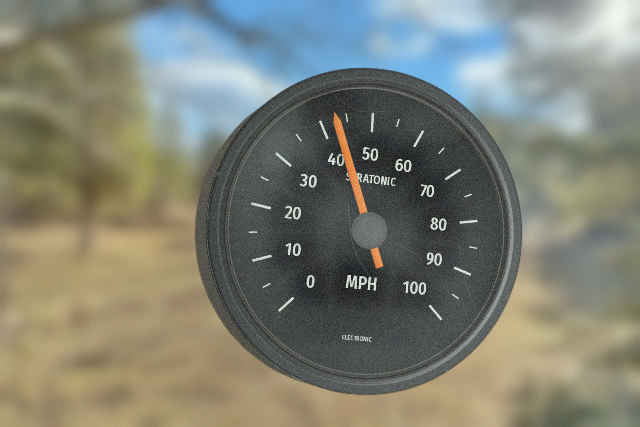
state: 42.5mph
